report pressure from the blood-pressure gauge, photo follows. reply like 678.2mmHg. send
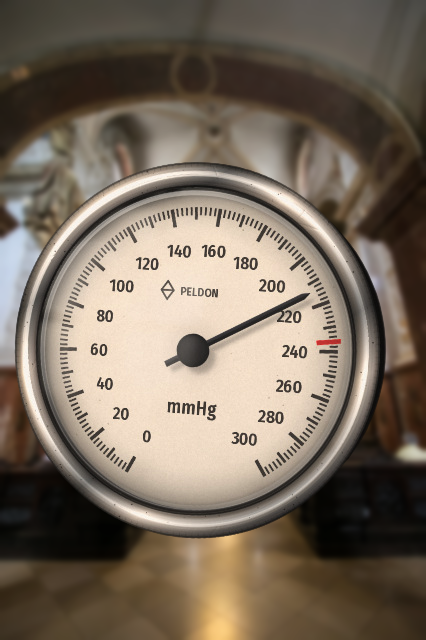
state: 214mmHg
